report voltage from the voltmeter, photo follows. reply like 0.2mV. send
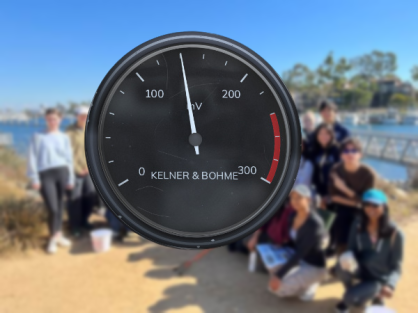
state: 140mV
